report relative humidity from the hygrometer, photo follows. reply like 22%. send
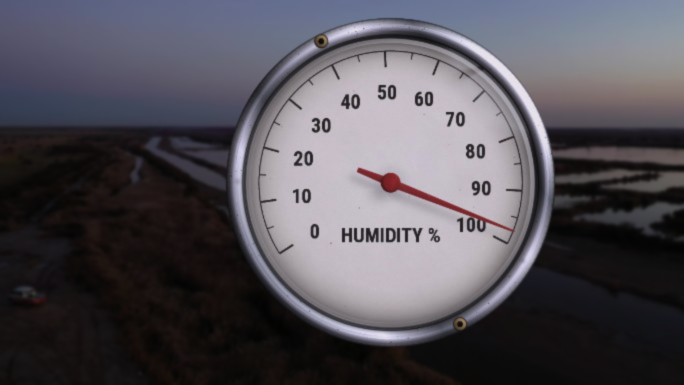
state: 97.5%
